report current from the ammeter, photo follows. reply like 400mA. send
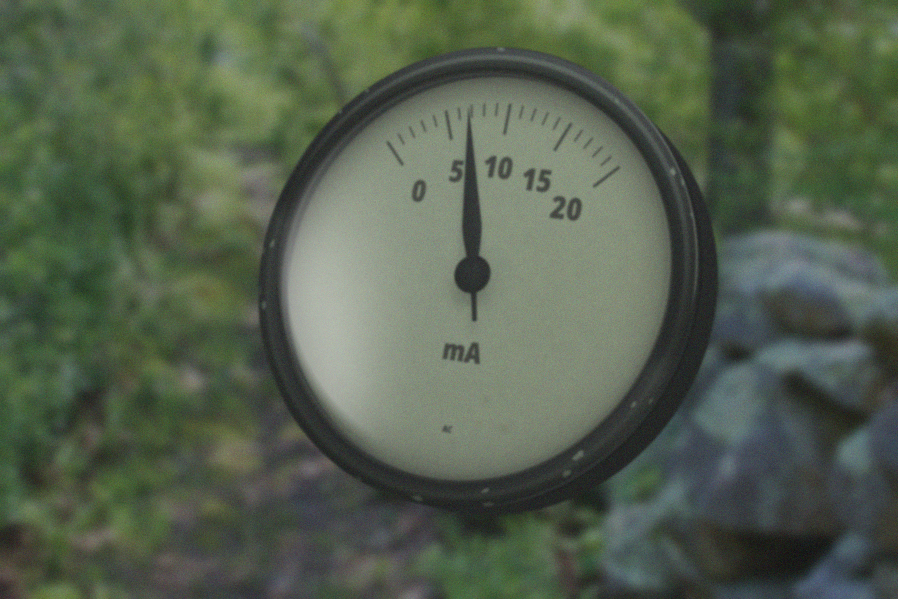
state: 7mA
